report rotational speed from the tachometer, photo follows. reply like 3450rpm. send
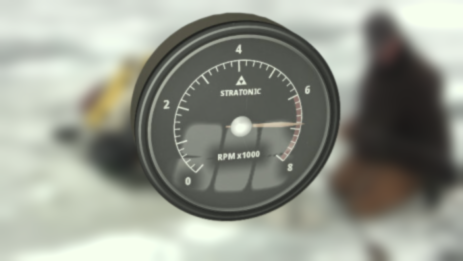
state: 6800rpm
